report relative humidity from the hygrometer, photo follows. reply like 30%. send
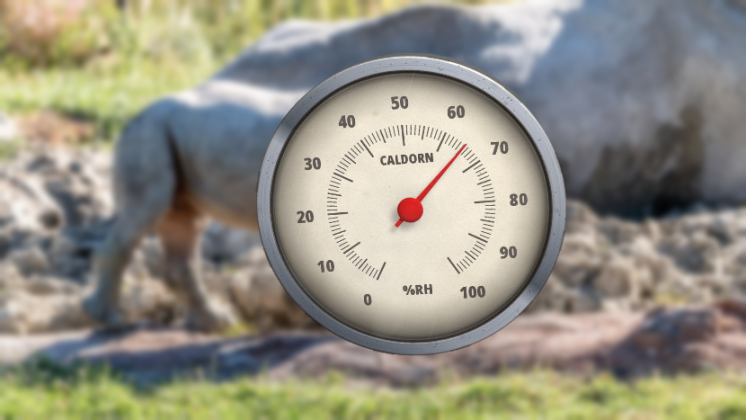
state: 65%
